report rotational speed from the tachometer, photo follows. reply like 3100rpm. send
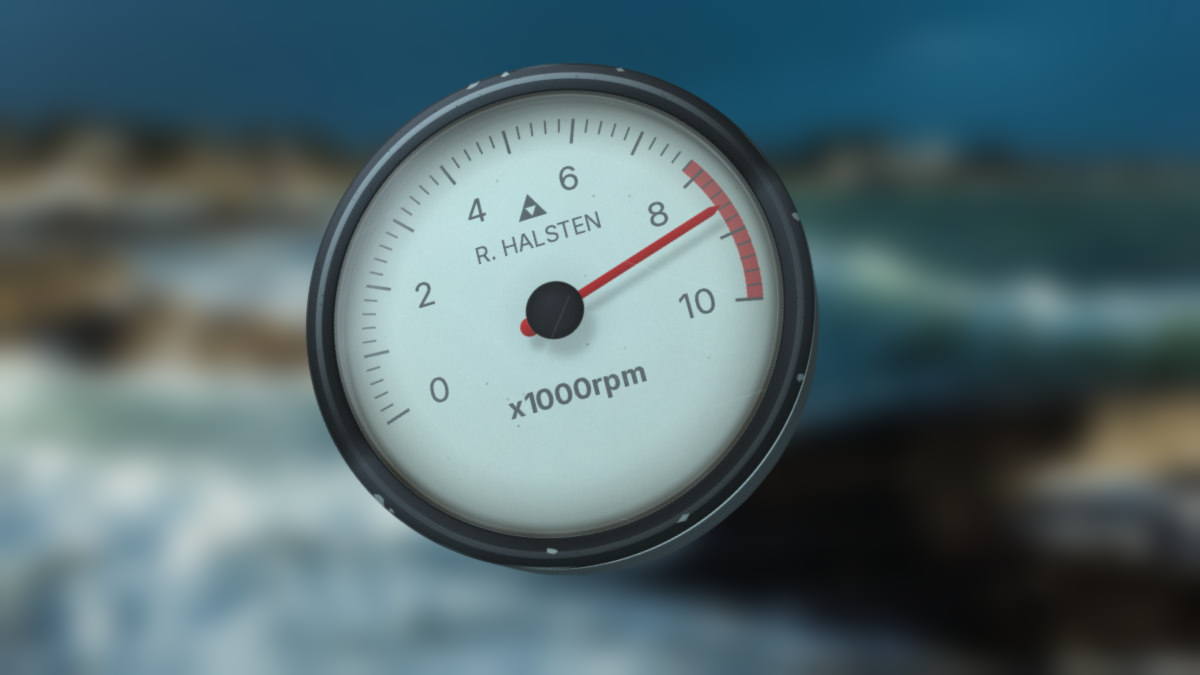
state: 8600rpm
